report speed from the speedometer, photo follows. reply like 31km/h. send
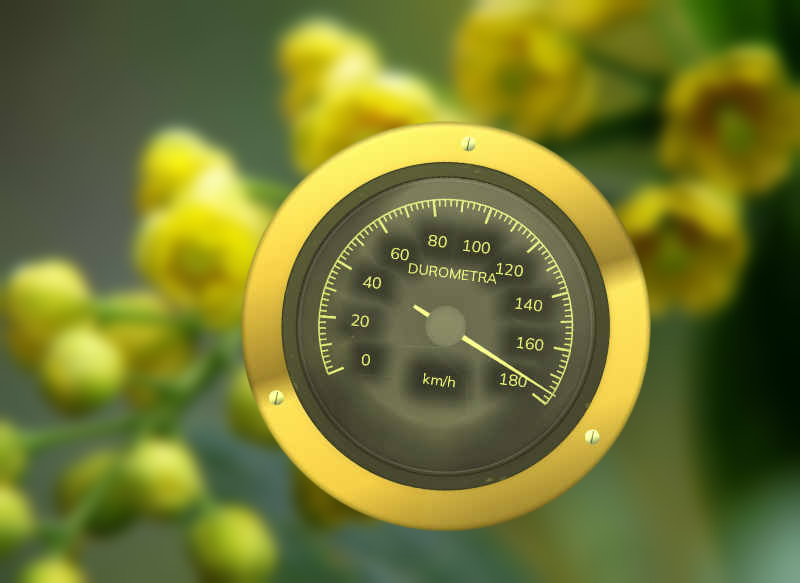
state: 176km/h
